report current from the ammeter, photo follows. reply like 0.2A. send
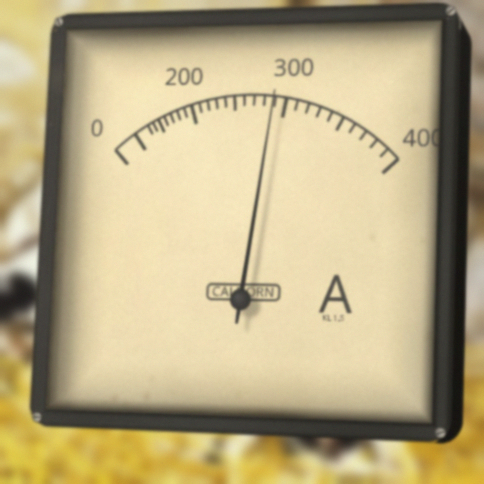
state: 290A
